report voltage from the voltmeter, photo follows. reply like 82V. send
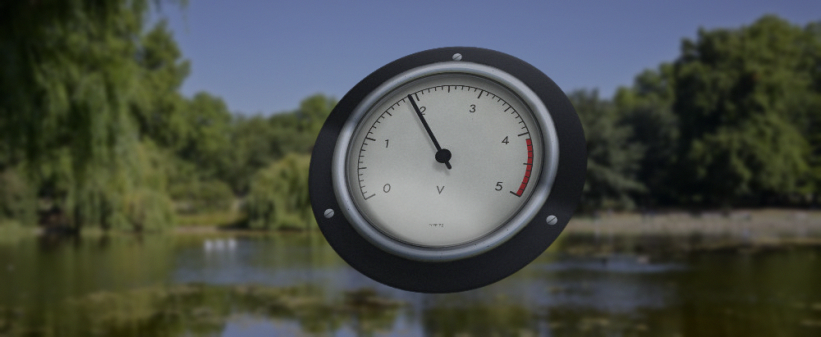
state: 1.9V
